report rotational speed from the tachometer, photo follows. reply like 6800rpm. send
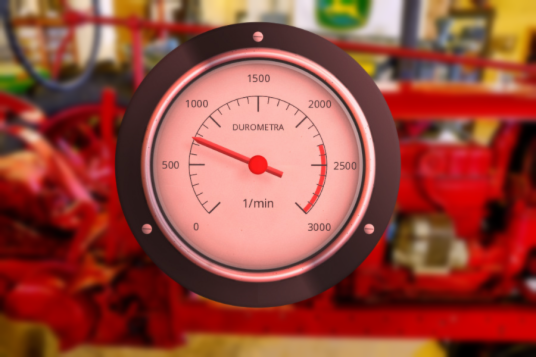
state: 750rpm
